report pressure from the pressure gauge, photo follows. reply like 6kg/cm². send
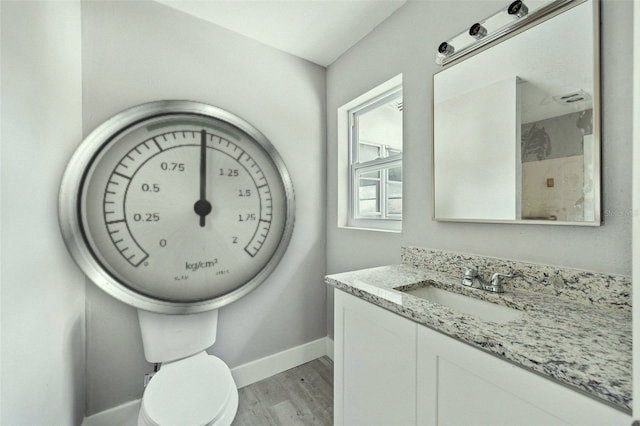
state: 1kg/cm²
